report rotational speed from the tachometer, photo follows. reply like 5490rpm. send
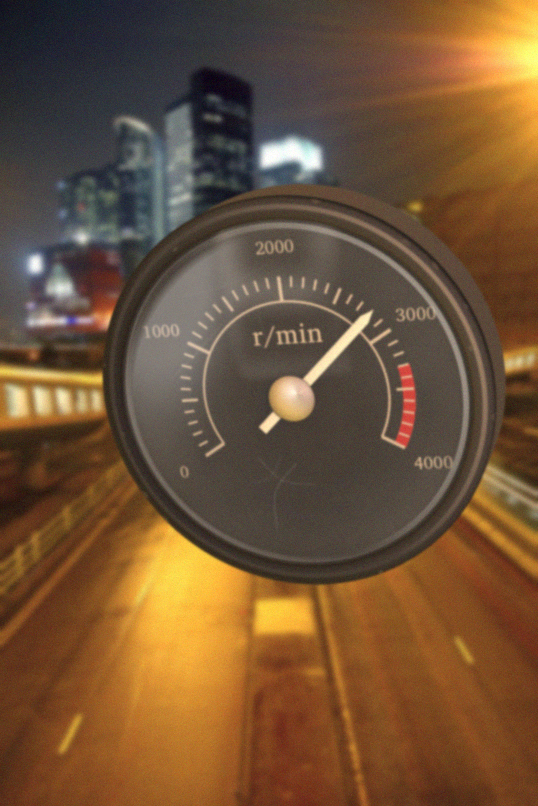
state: 2800rpm
